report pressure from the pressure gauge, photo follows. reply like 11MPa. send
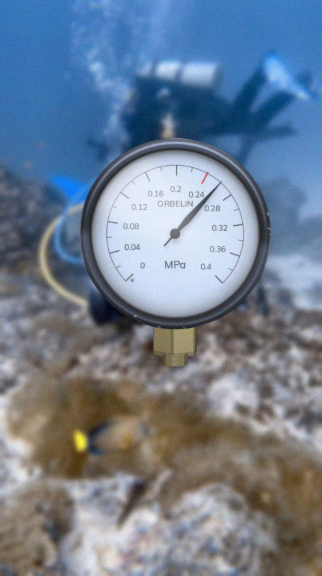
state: 0.26MPa
